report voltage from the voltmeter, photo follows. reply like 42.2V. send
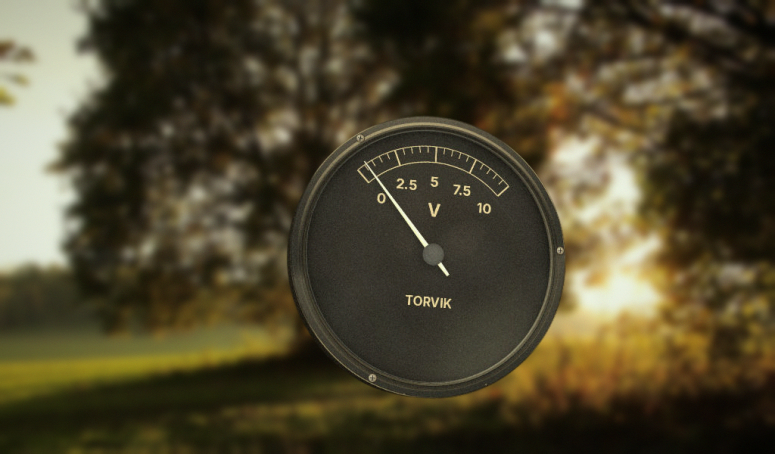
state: 0.5V
